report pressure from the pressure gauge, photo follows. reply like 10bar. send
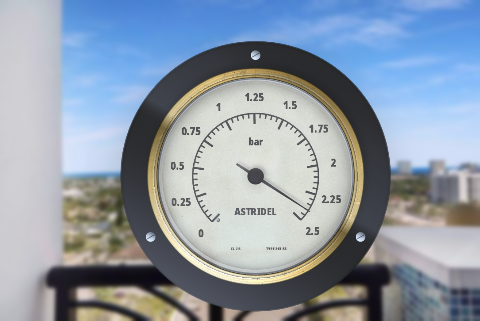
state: 2.4bar
